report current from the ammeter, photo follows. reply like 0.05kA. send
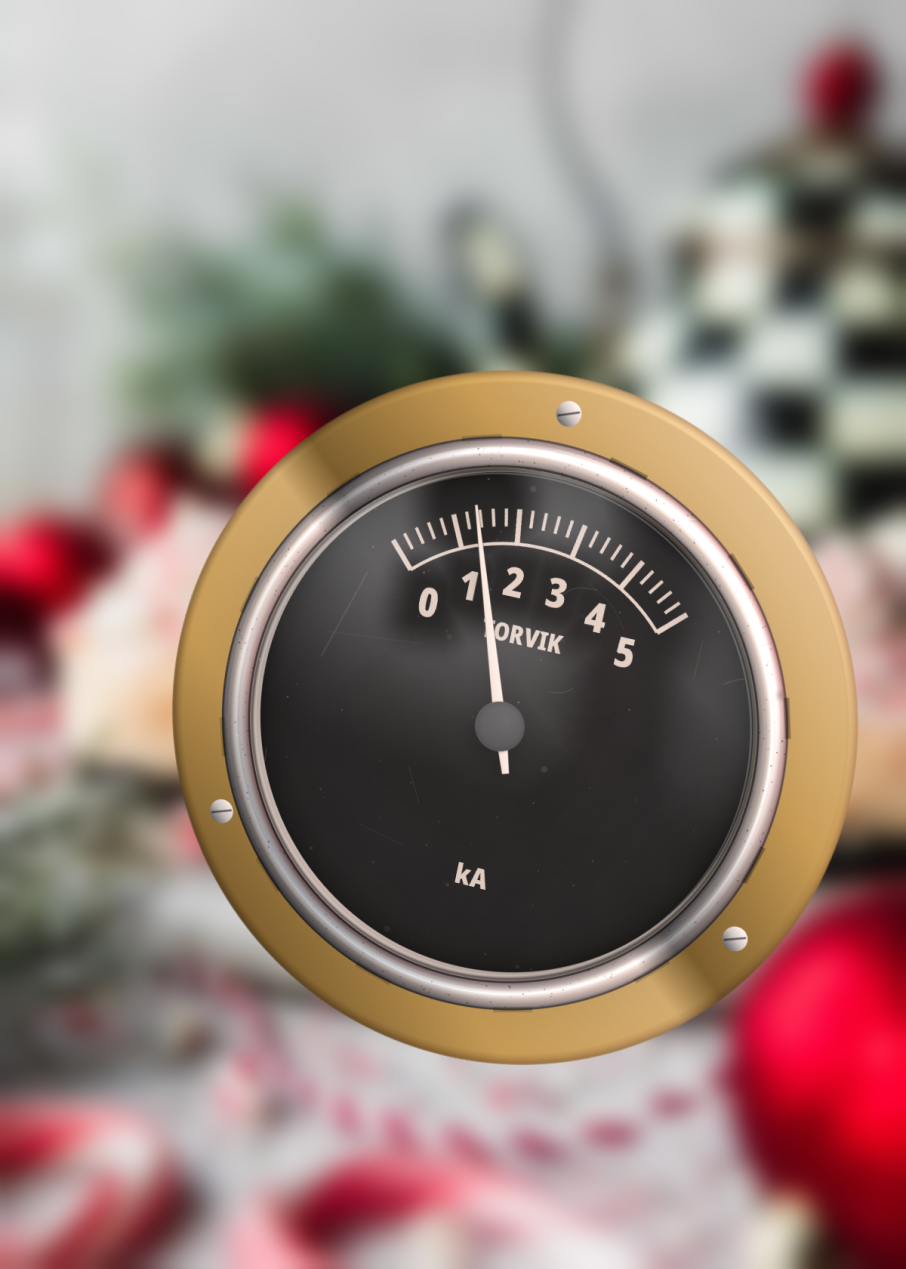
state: 1.4kA
